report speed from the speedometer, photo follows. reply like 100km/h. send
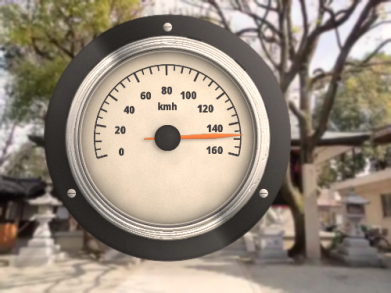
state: 147.5km/h
